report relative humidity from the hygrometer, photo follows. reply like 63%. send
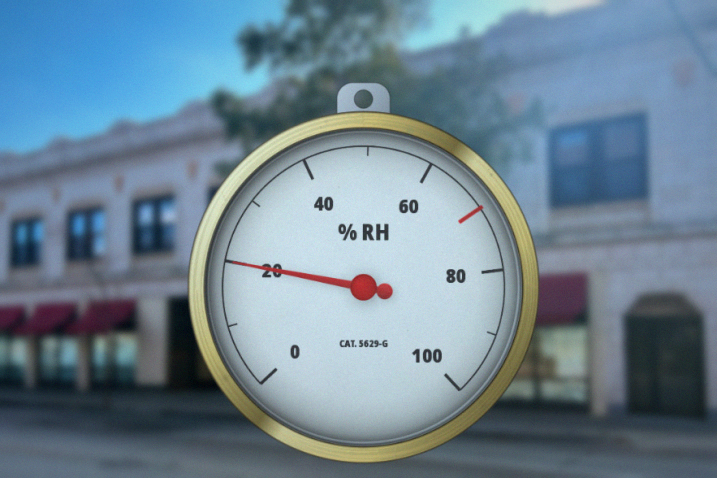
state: 20%
